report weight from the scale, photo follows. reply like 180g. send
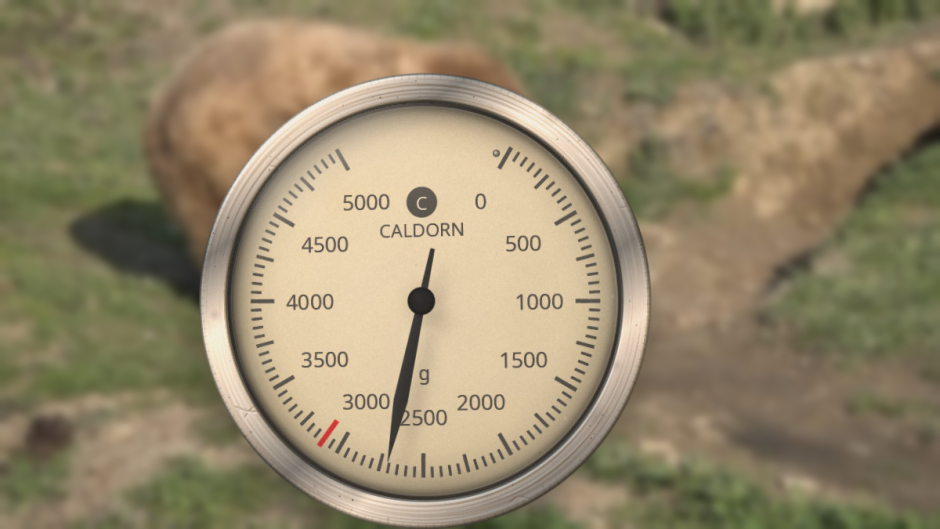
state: 2700g
